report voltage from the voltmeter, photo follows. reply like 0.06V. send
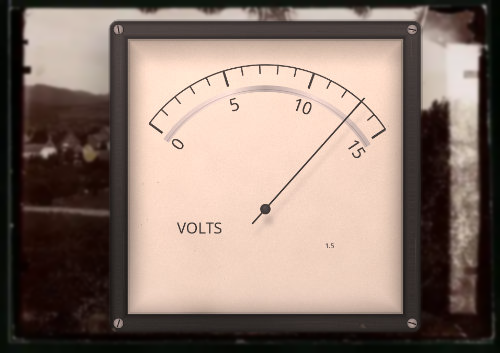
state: 13V
